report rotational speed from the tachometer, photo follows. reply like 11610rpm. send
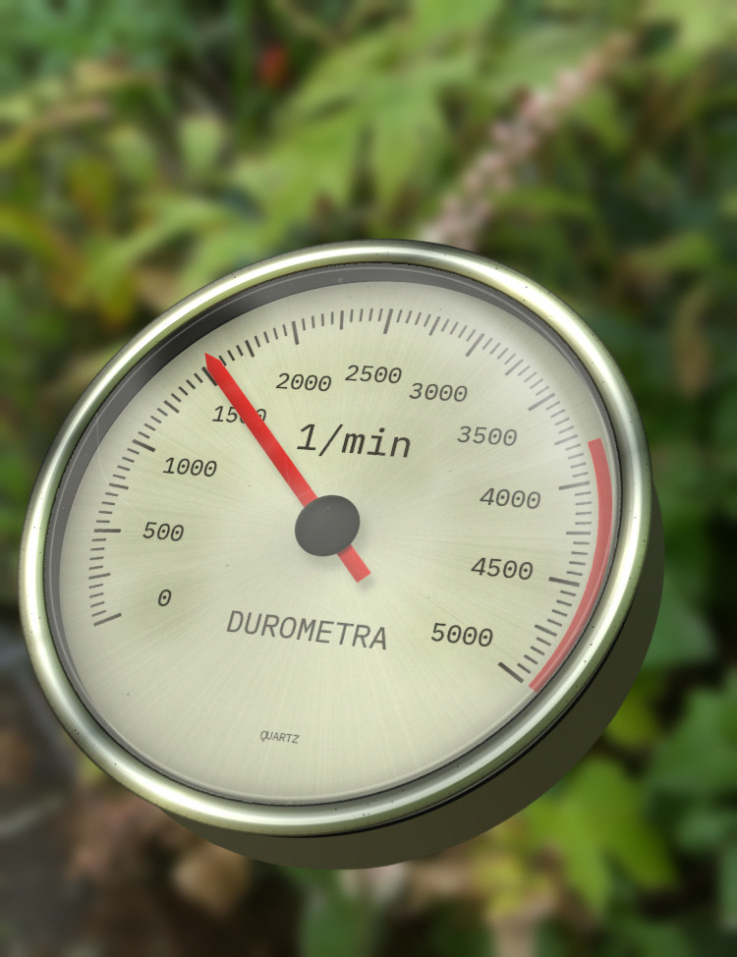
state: 1550rpm
